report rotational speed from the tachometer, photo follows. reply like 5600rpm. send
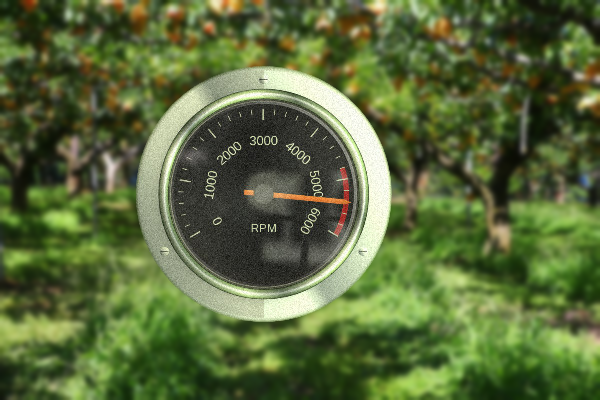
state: 5400rpm
